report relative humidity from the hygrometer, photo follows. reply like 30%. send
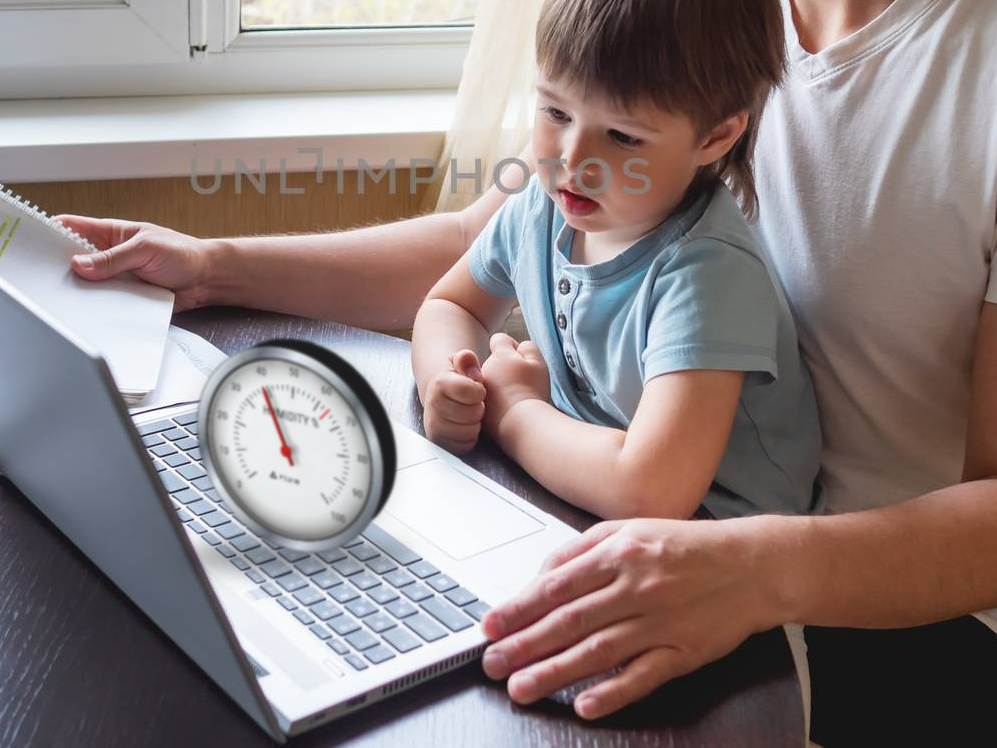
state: 40%
